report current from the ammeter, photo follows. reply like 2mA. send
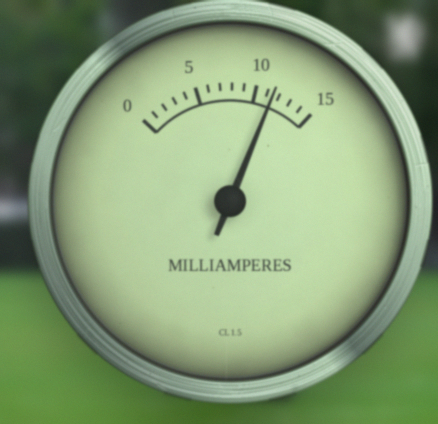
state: 11.5mA
